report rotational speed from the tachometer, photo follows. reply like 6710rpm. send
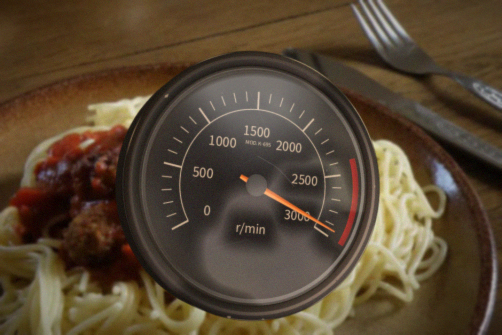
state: 2950rpm
